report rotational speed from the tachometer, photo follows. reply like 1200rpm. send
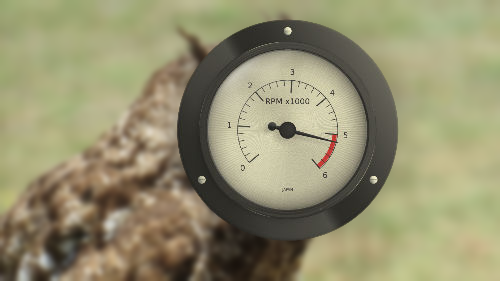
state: 5200rpm
